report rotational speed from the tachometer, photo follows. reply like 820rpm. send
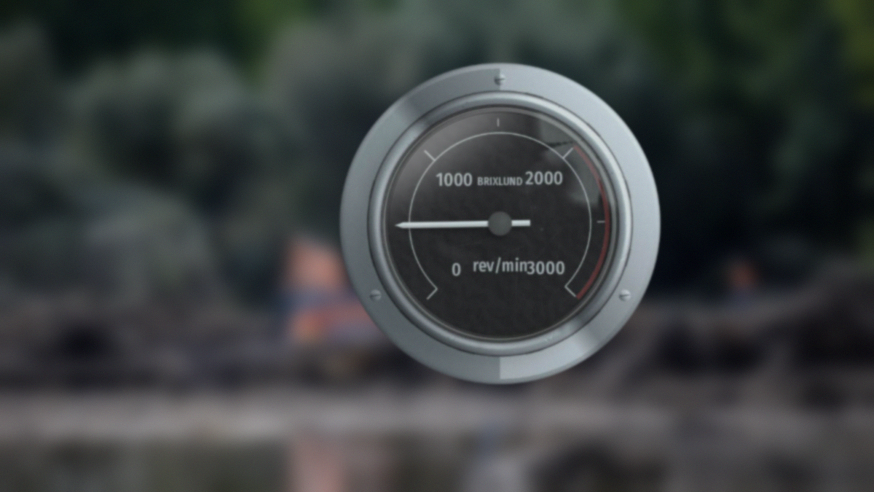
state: 500rpm
